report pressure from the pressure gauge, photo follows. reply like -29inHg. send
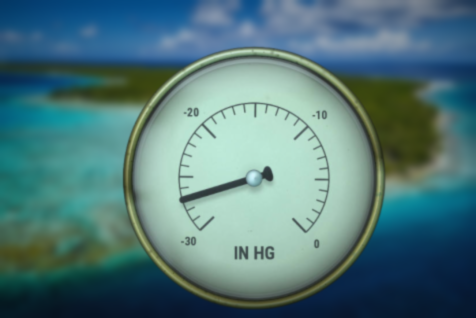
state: -27inHg
